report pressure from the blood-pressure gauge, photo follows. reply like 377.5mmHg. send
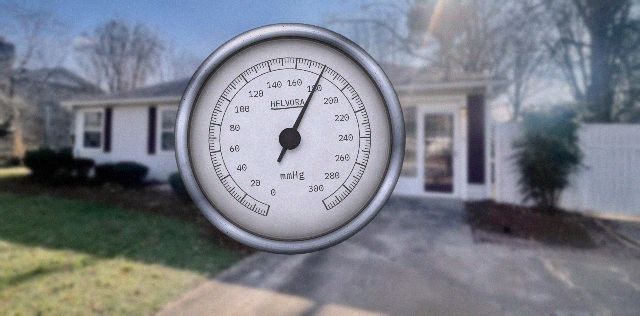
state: 180mmHg
